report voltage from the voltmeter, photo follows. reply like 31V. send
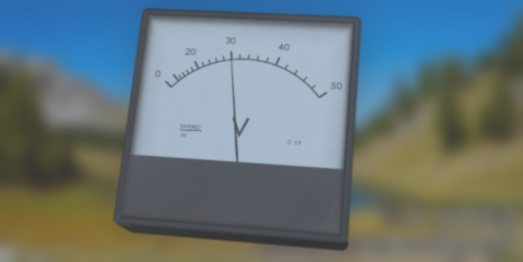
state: 30V
